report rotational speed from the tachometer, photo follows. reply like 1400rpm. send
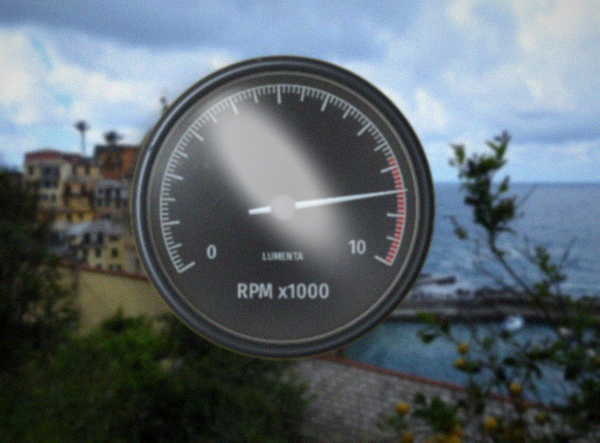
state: 8500rpm
